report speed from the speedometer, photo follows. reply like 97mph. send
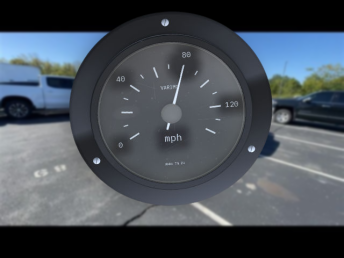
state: 80mph
